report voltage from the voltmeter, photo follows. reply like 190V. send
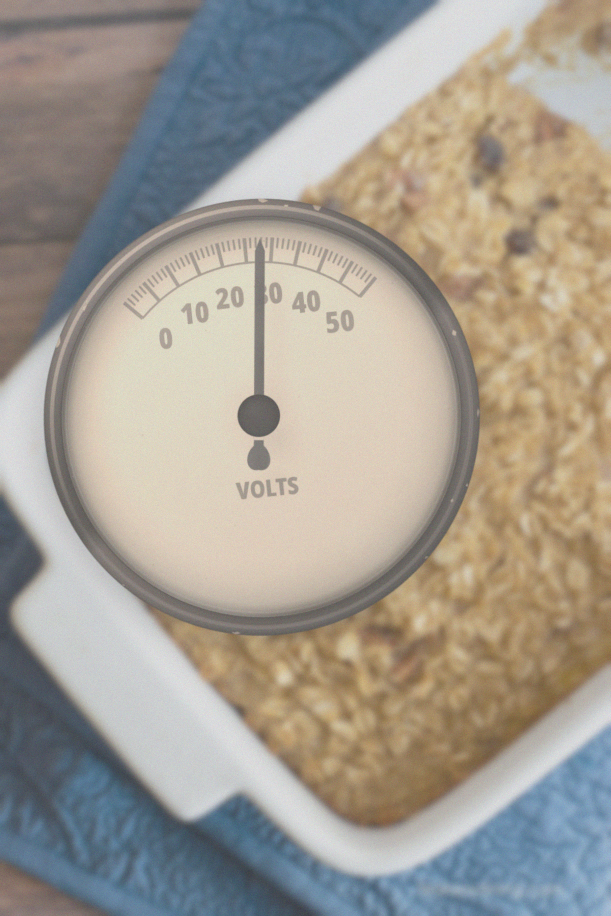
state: 28V
